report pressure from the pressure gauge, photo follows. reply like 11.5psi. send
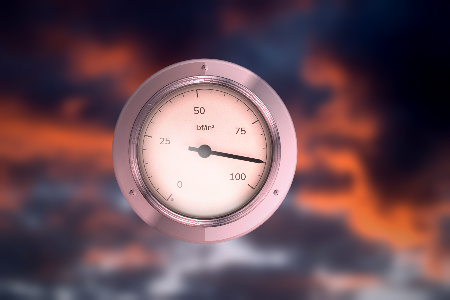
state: 90psi
